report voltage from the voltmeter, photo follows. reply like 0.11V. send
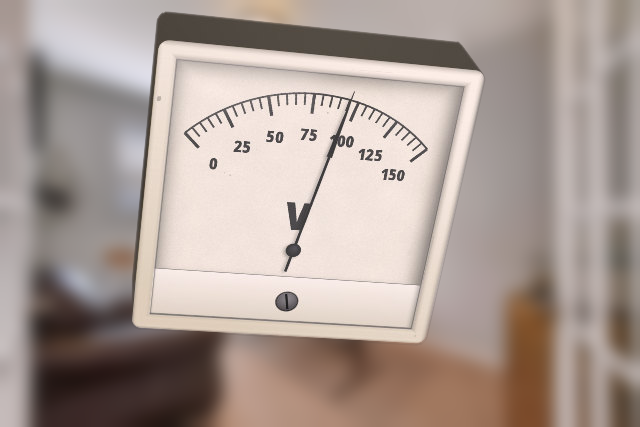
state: 95V
